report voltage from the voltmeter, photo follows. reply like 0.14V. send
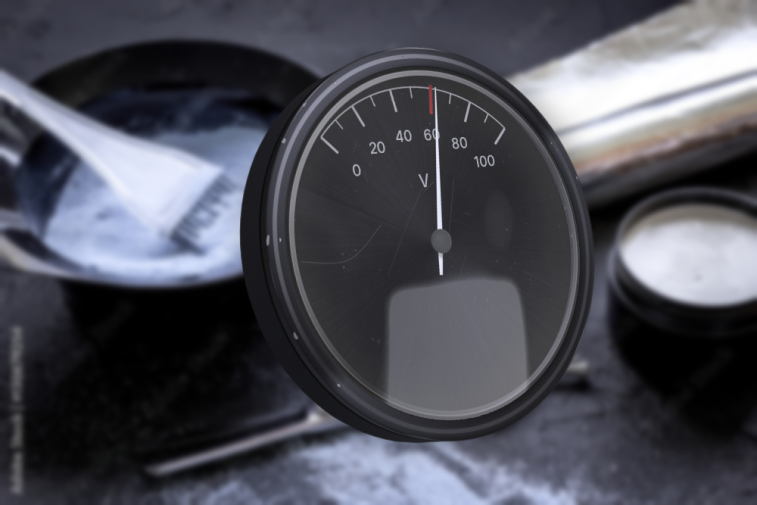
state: 60V
